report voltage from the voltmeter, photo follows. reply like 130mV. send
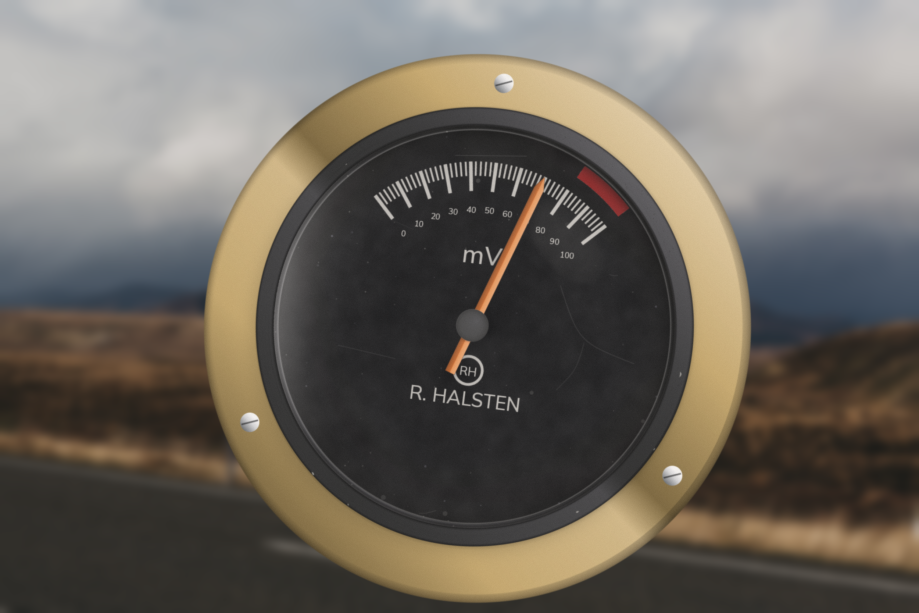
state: 70mV
